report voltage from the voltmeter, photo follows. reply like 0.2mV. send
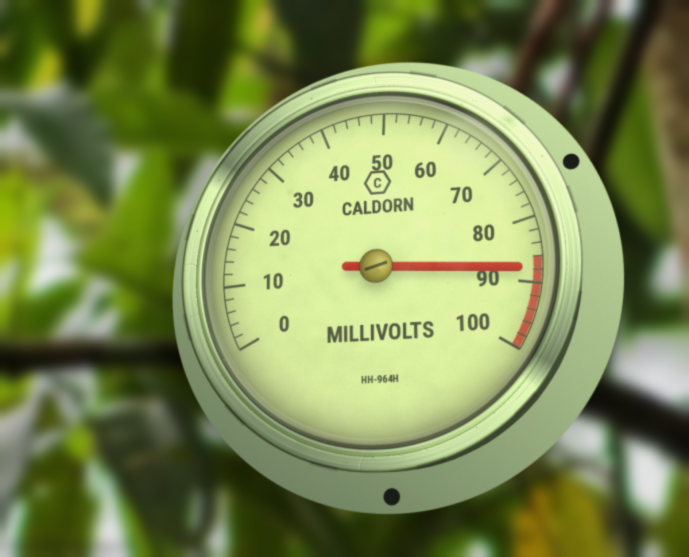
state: 88mV
